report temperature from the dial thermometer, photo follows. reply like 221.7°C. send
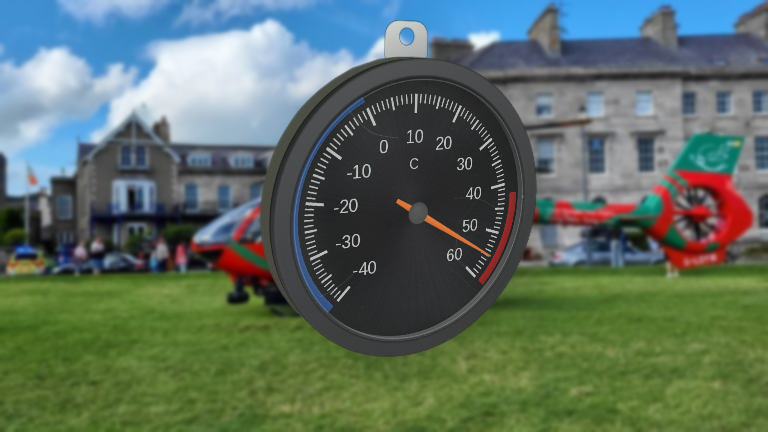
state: 55°C
